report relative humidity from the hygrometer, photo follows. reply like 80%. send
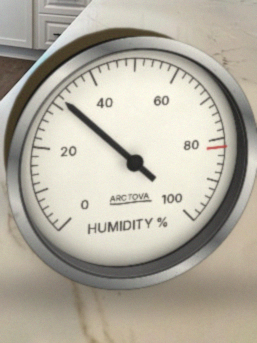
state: 32%
